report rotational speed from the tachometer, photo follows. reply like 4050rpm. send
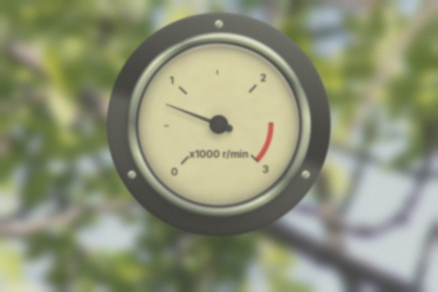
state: 750rpm
